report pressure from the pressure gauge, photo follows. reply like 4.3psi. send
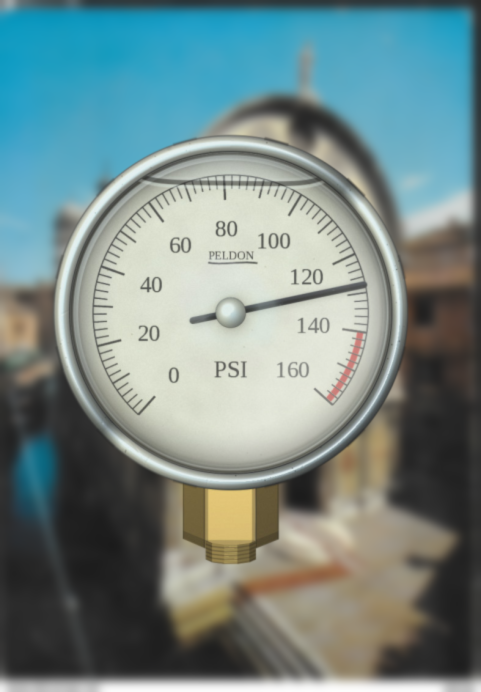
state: 128psi
